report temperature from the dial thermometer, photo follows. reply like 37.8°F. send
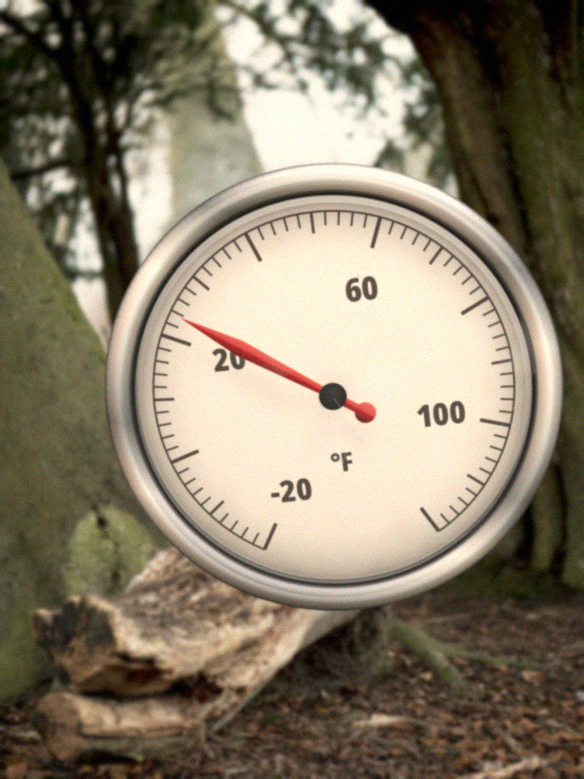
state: 24°F
